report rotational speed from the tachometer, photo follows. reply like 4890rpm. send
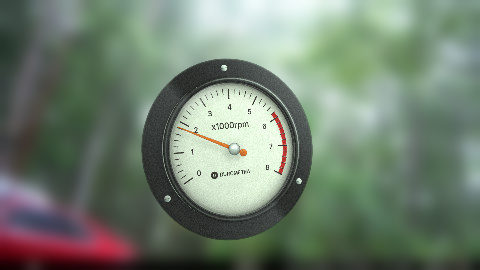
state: 1800rpm
